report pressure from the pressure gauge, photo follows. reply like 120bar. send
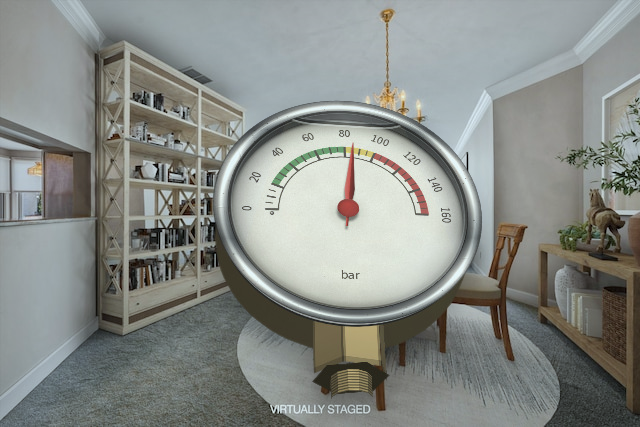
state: 85bar
